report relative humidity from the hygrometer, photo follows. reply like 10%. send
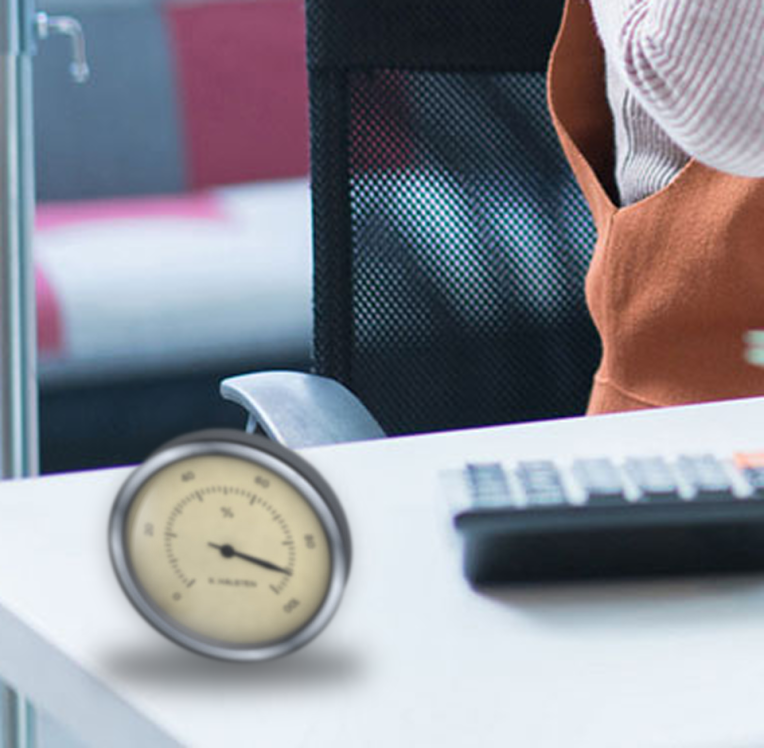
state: 90%
